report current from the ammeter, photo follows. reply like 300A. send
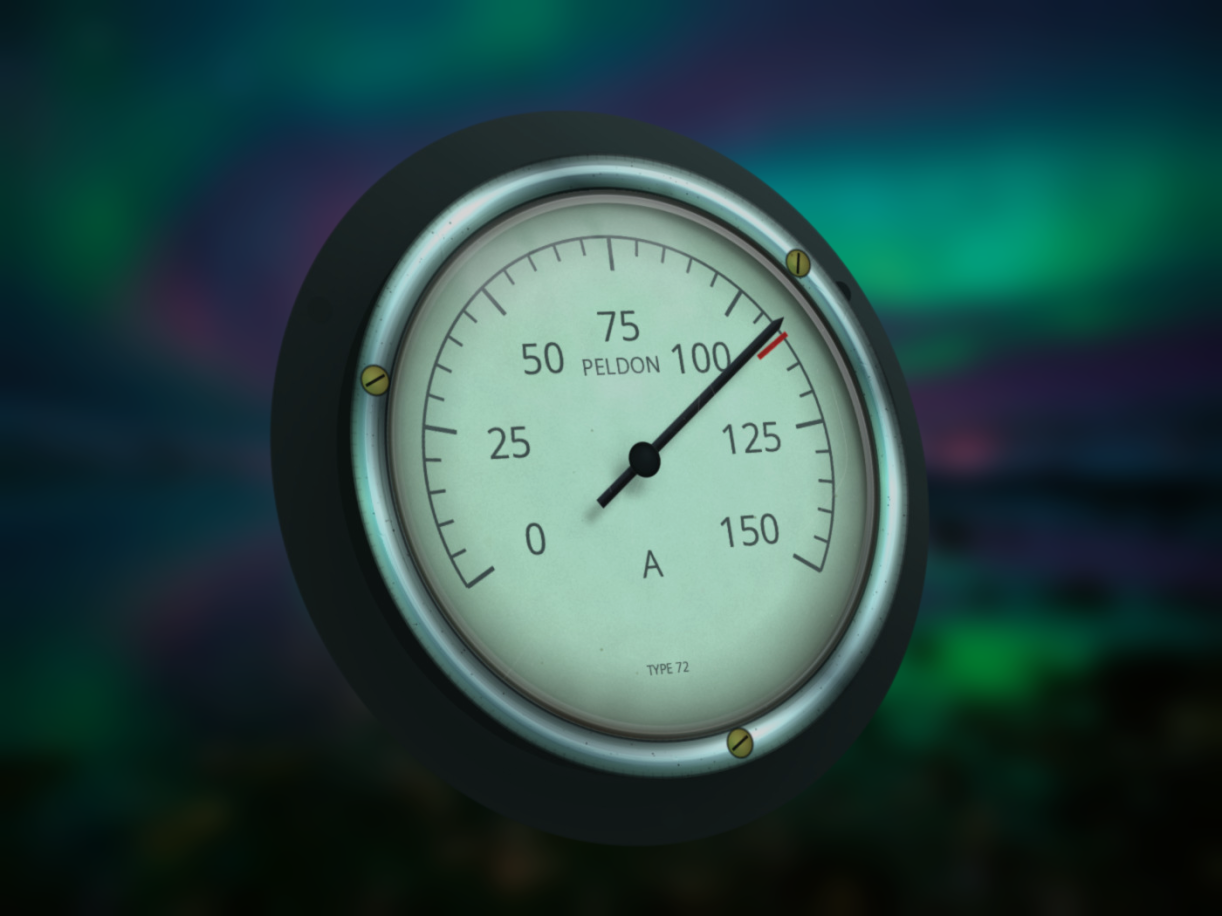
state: 107.5A
